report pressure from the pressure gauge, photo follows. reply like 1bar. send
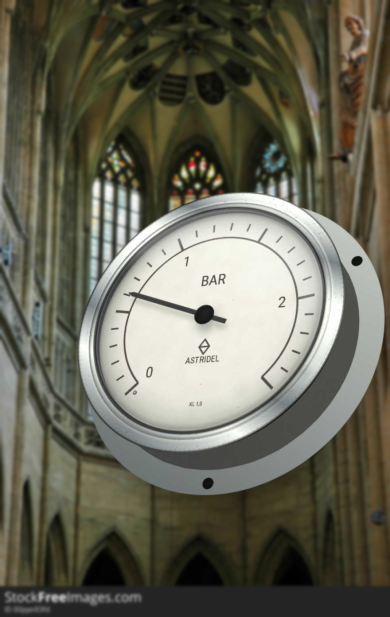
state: 0.6bar
